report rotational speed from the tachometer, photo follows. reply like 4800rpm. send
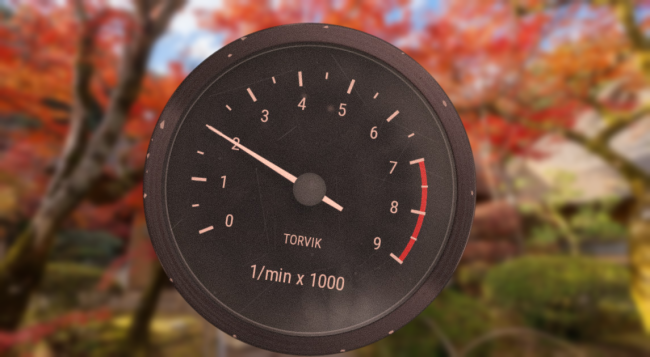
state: 2000rpm
